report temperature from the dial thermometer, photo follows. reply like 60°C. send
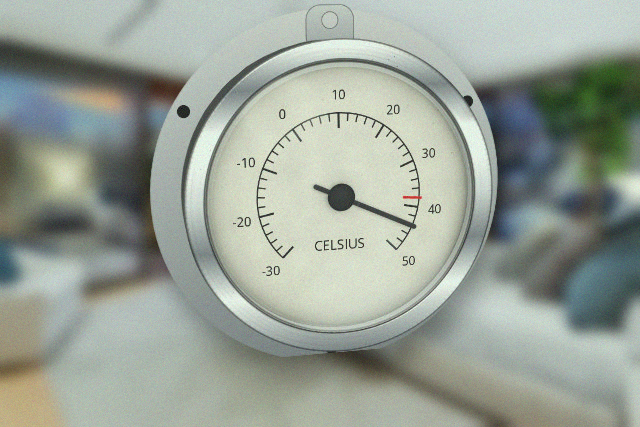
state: 44°C
